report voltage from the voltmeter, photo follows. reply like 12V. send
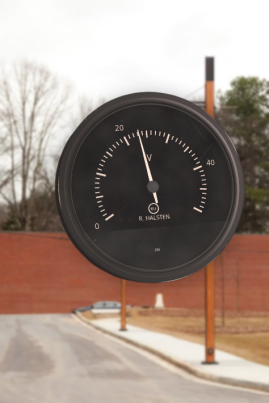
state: 23V
